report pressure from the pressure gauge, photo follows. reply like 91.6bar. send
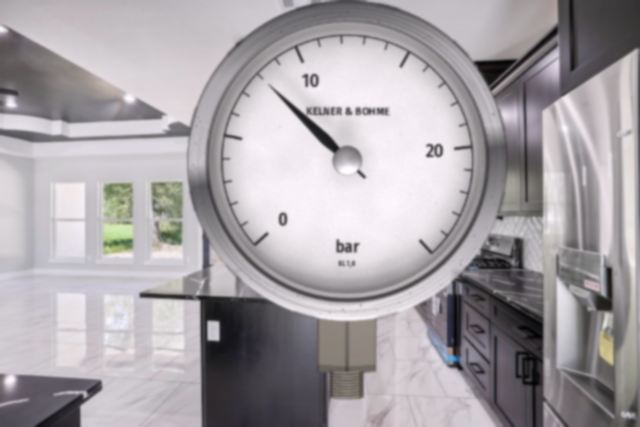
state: 8bar
